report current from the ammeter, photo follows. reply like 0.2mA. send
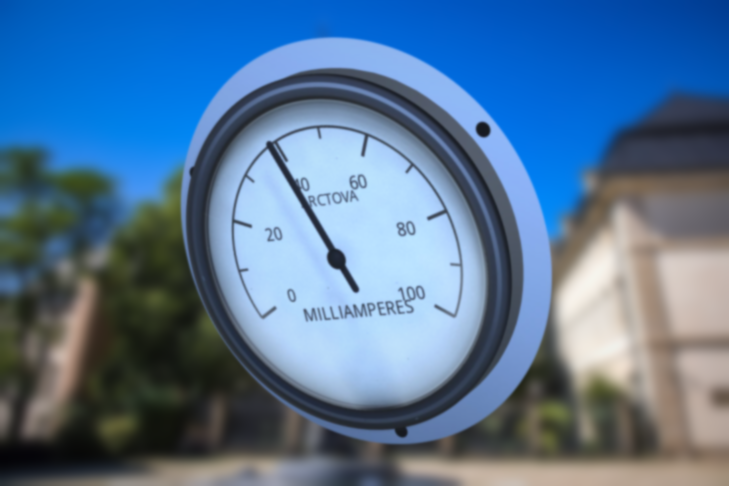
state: 40mA
